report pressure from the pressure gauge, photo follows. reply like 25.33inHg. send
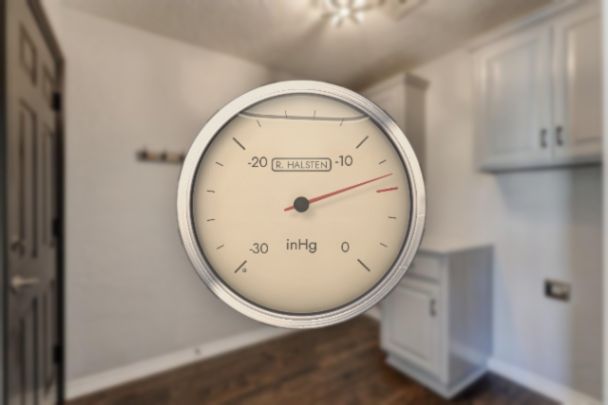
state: -7inHg
